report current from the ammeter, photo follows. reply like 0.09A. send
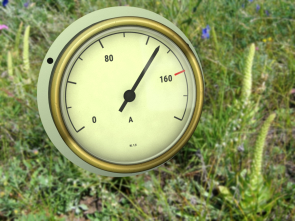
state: 130A
